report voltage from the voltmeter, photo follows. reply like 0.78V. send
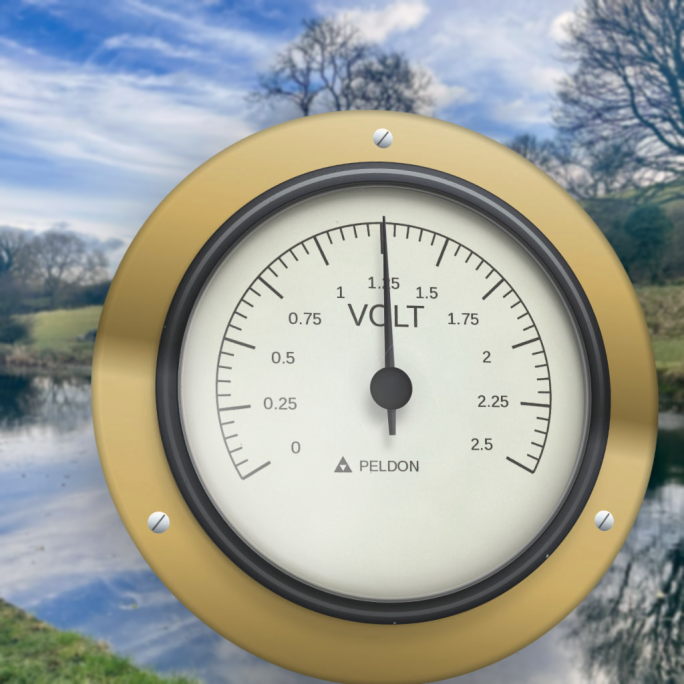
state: 1.25V
